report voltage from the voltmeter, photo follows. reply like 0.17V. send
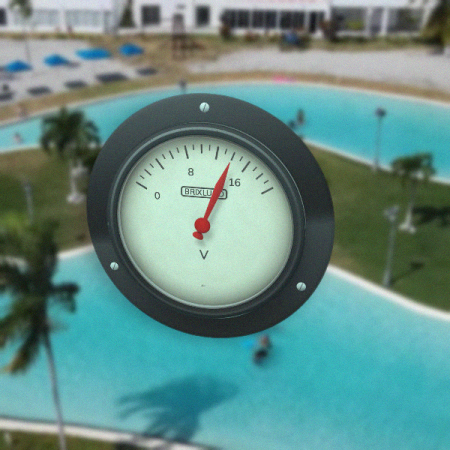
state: 14V
